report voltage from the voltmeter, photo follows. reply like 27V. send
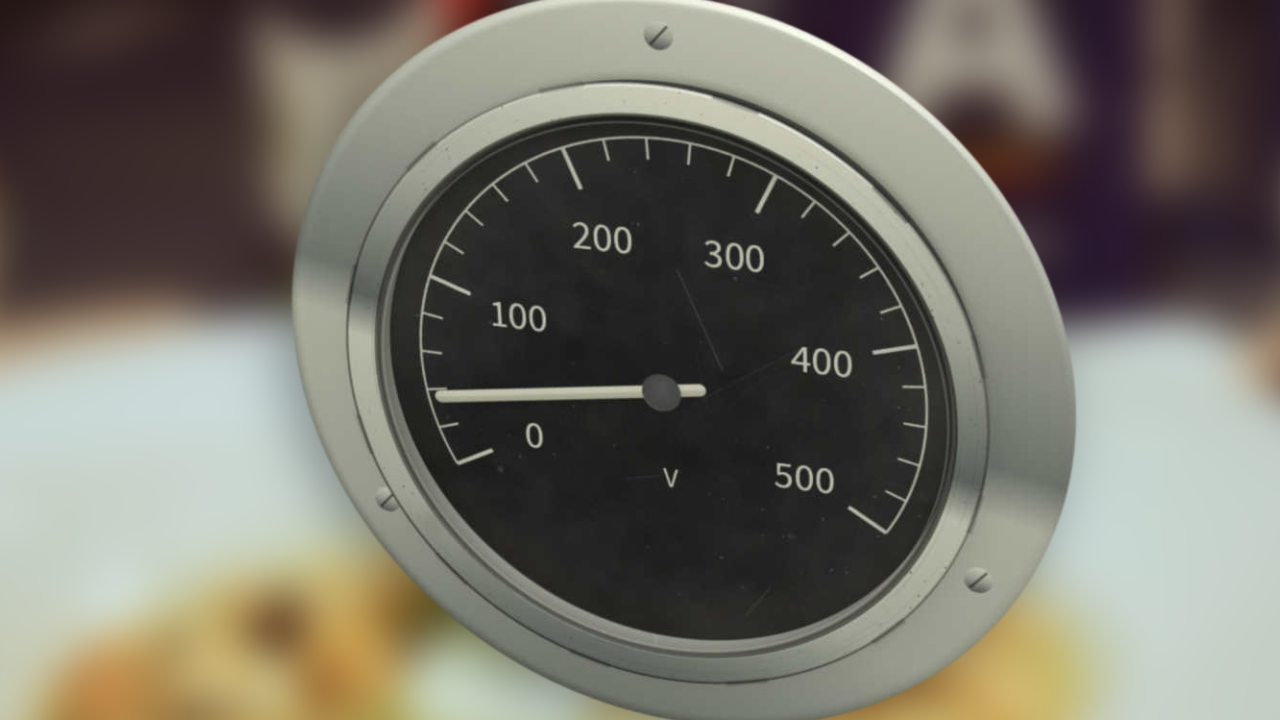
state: 40V
